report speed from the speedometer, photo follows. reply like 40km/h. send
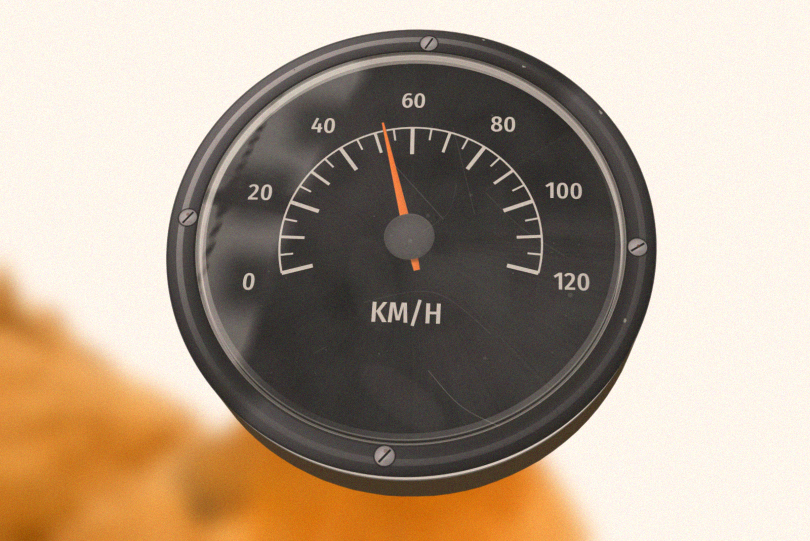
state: 52.5km/h
